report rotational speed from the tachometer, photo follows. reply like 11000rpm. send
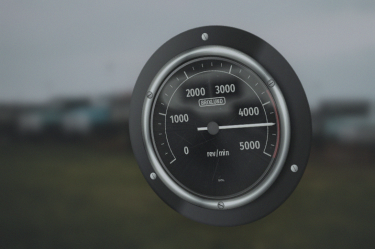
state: 4400rpm
